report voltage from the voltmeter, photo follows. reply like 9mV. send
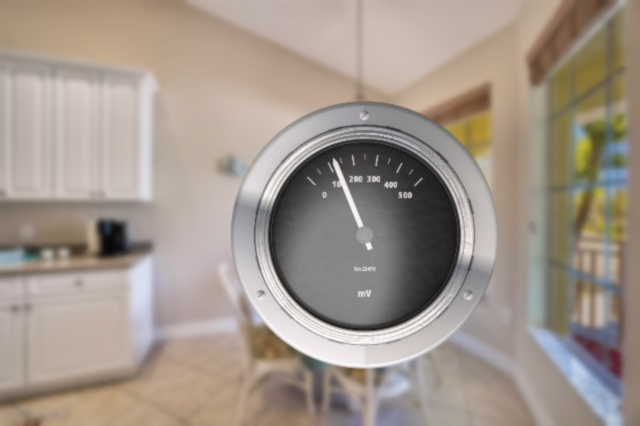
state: 125mV
